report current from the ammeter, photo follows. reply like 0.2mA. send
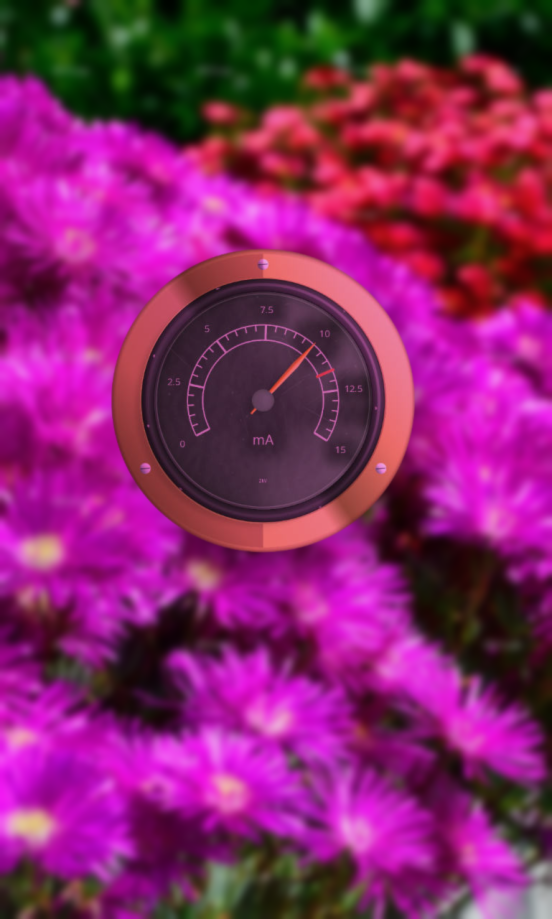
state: 10mA
